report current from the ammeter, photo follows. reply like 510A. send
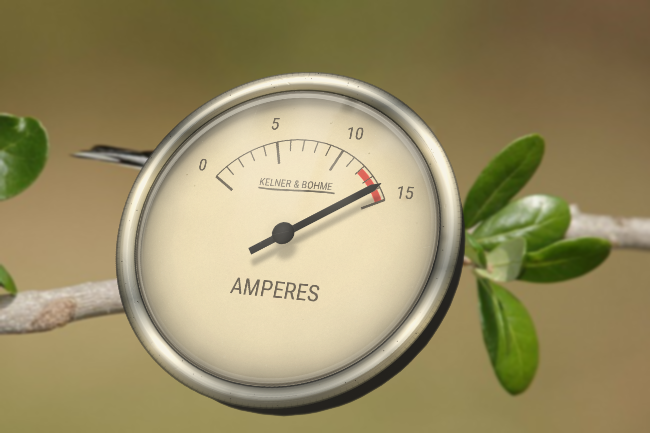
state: 14A
